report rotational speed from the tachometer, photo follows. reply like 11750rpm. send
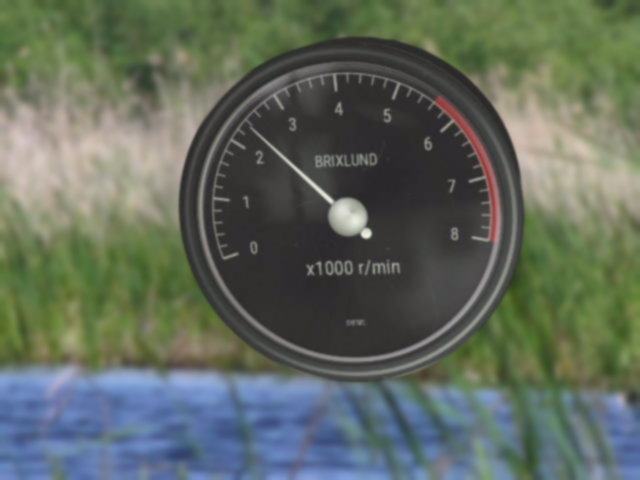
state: 2400rpm
